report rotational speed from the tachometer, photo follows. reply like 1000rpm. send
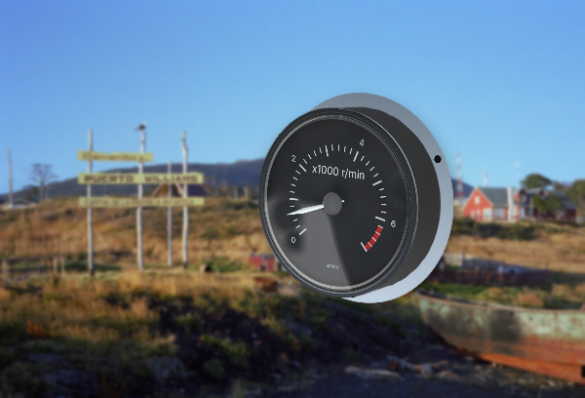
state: 600rpm
